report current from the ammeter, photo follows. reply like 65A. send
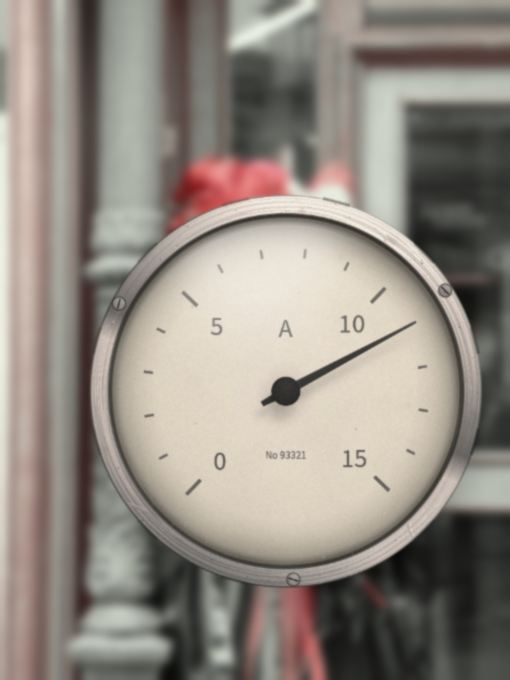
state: 11A
